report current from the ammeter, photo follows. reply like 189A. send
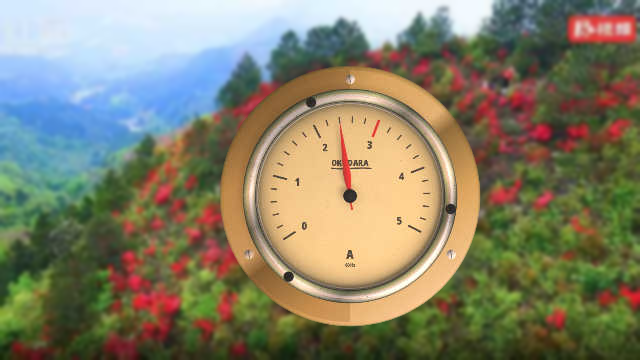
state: 2.4A
